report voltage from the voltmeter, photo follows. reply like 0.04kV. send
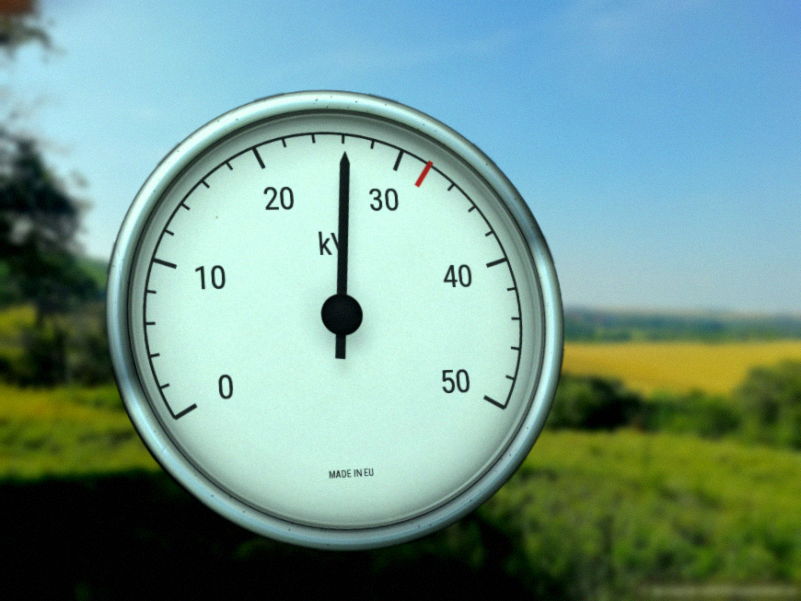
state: 26kV
